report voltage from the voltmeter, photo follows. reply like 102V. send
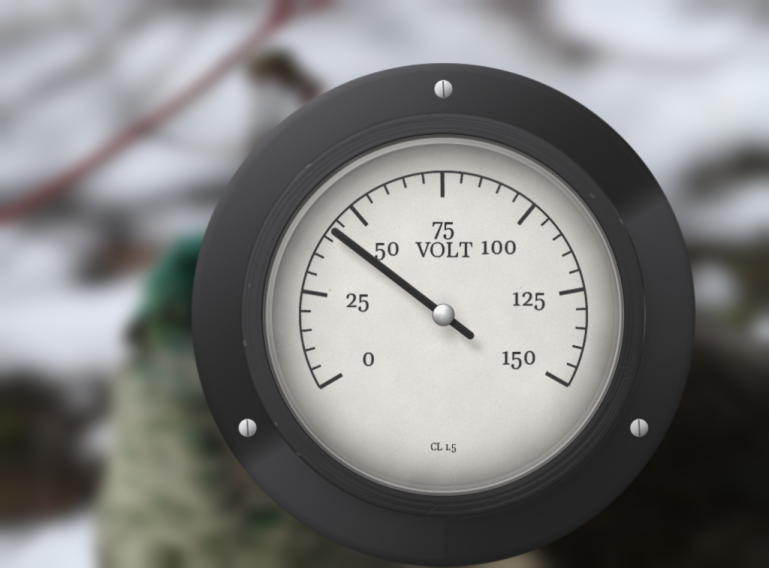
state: 42.5V
